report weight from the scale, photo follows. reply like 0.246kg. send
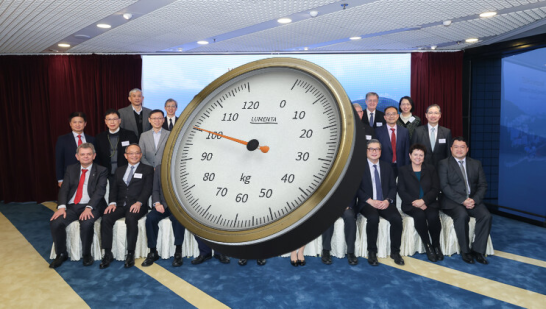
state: 100kg
